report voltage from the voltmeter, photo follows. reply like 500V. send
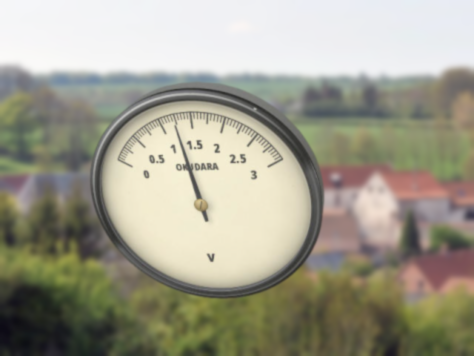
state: 1.25V
